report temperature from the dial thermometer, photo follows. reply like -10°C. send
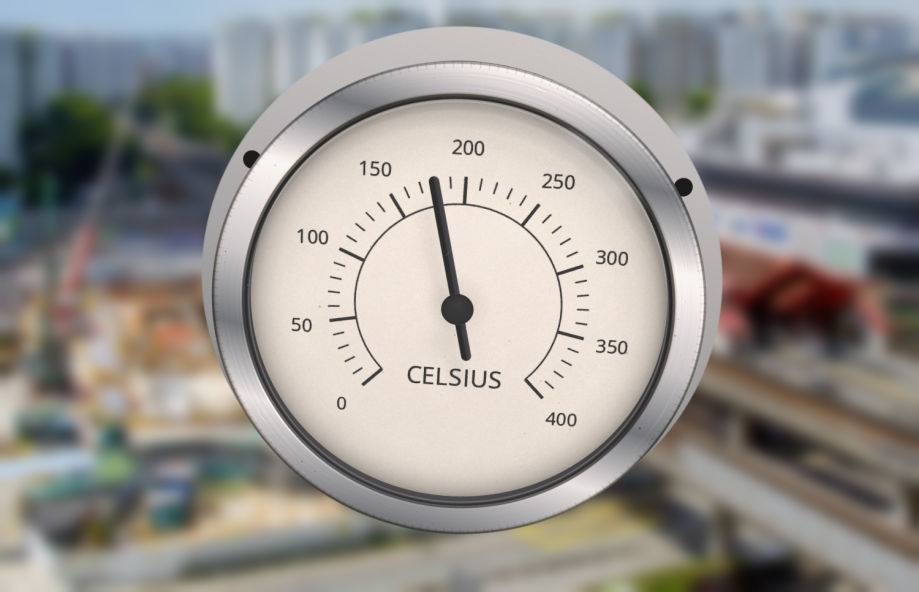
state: 180°C
